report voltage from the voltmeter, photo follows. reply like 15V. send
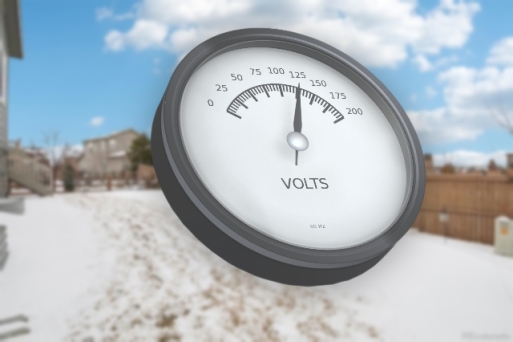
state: 125V
